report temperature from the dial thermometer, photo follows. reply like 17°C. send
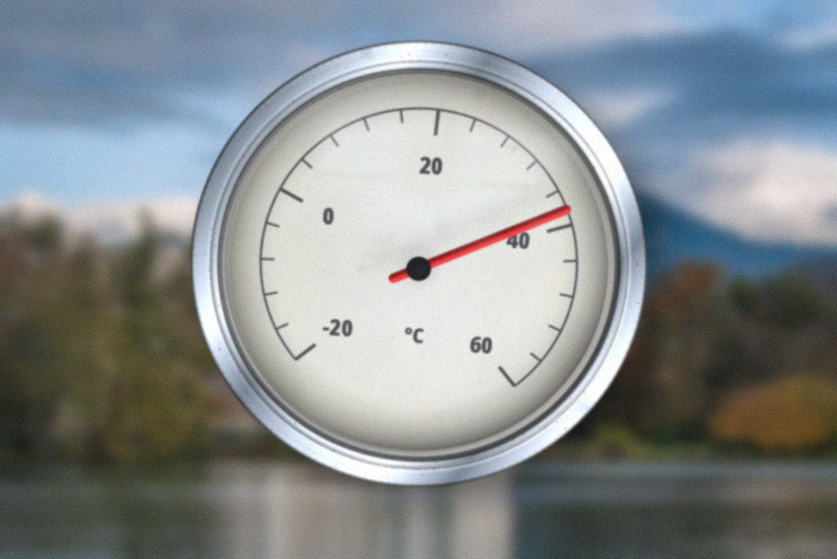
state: 38°C
